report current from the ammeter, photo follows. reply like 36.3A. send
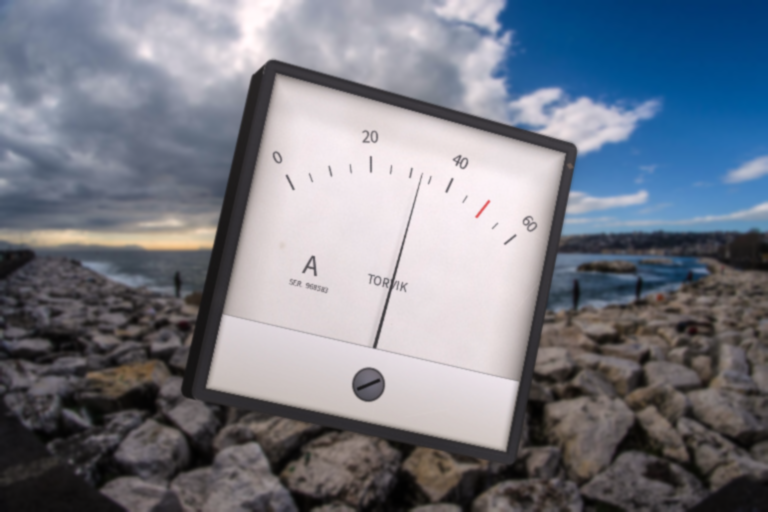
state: 32.5A
